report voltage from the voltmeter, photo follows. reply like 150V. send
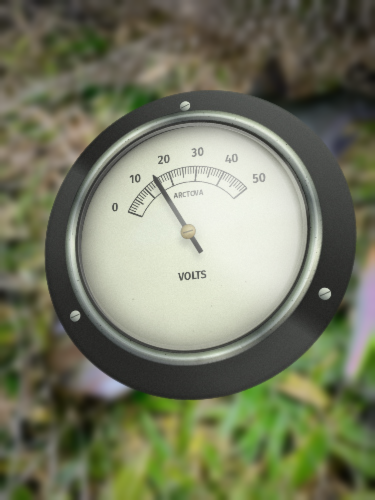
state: 15V
